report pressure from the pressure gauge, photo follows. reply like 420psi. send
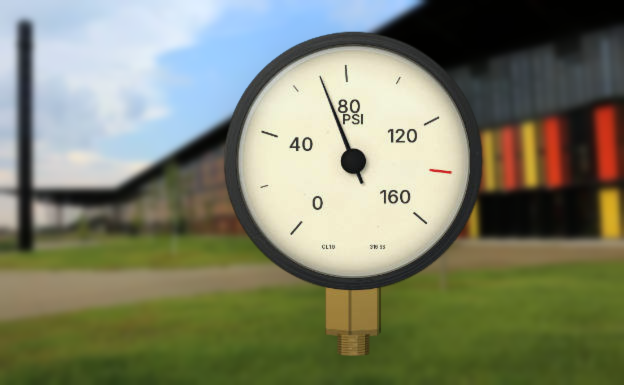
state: 70psi
